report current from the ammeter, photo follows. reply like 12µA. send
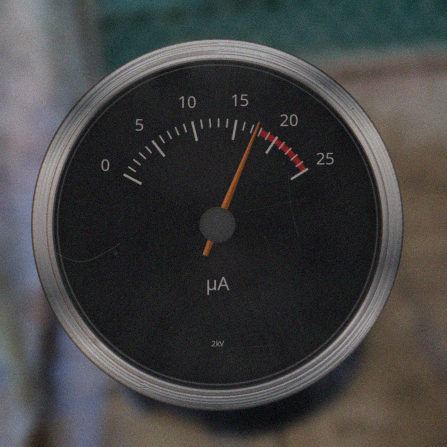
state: 17.5µA
